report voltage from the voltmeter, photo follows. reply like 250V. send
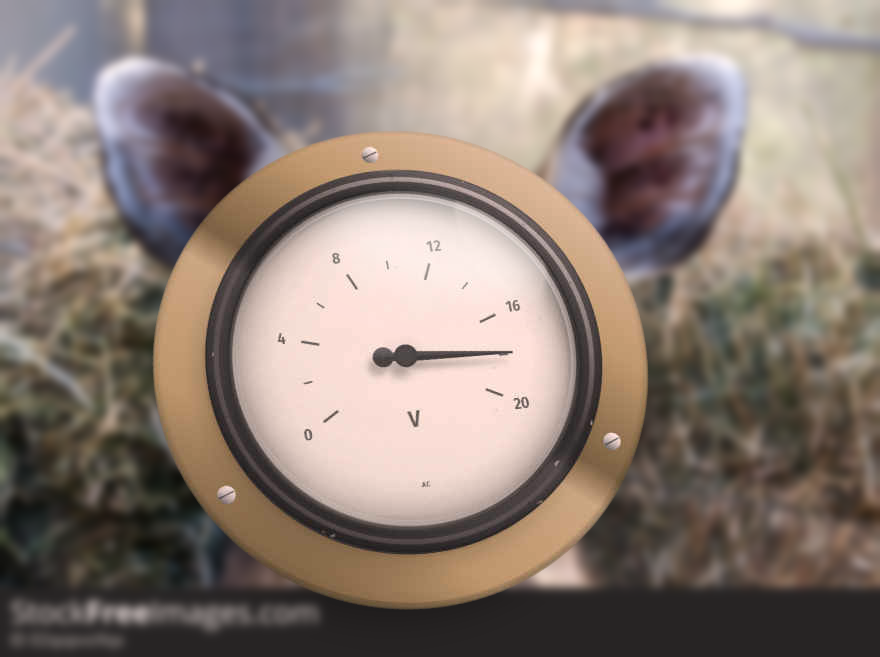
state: 18V
